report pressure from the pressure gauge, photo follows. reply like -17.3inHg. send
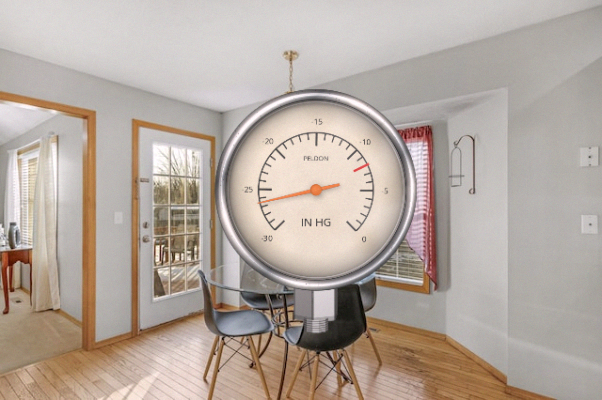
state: -26.5inHg
